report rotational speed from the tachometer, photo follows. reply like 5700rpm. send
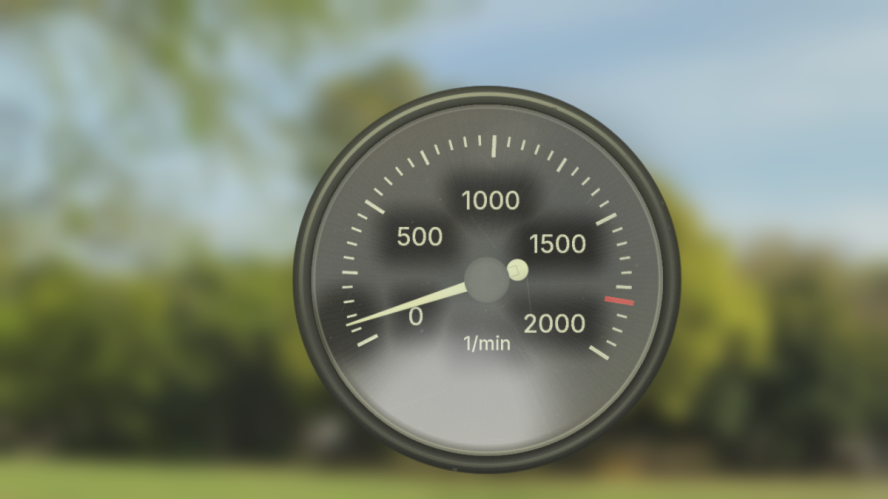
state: 75rpm
